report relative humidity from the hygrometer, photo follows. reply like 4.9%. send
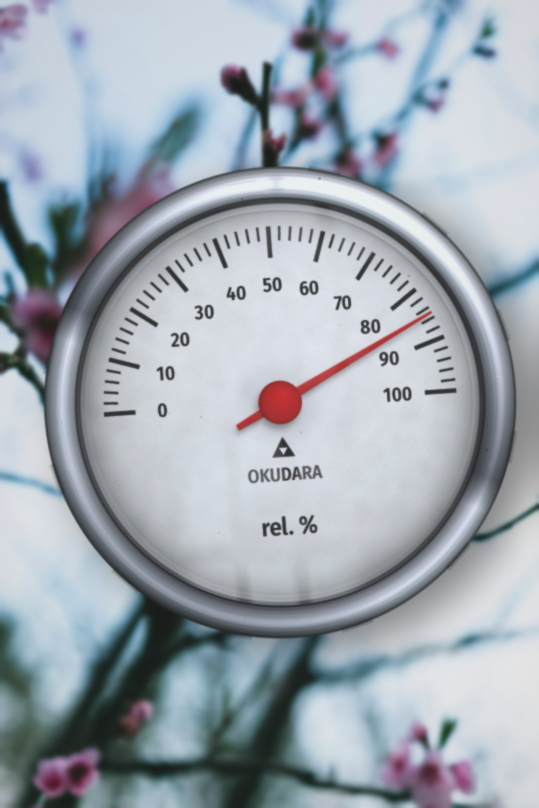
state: 85%
